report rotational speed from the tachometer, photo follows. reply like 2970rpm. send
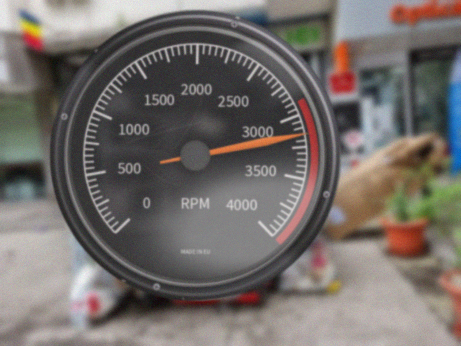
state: 3150rpm
